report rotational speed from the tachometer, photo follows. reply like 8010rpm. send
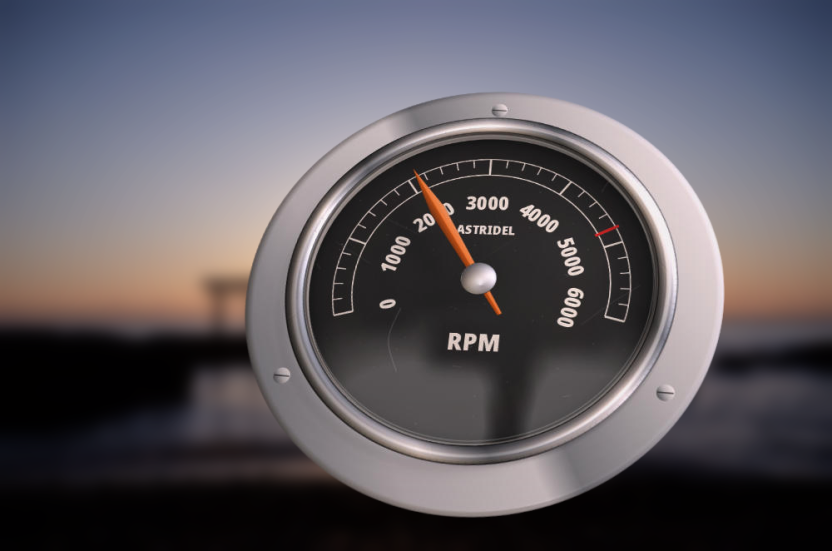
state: 2100rpm
